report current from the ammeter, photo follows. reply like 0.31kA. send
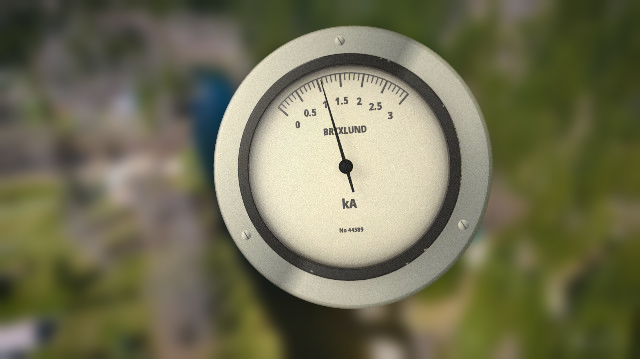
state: 1.1kA
